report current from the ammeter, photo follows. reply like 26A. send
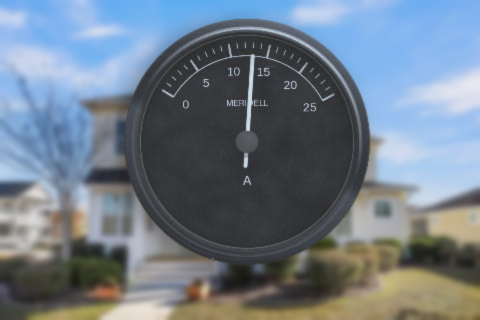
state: 13A
